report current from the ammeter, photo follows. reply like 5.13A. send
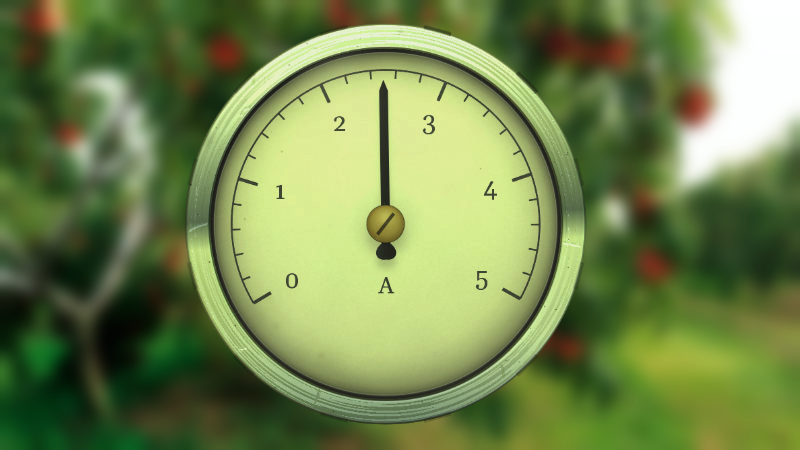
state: 2.5A
